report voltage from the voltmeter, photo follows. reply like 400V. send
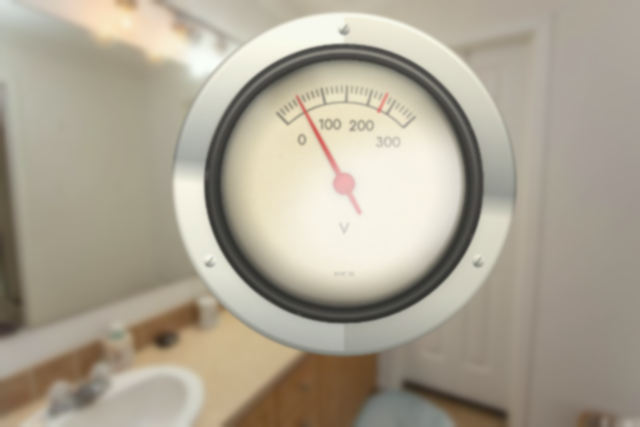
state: 50V
